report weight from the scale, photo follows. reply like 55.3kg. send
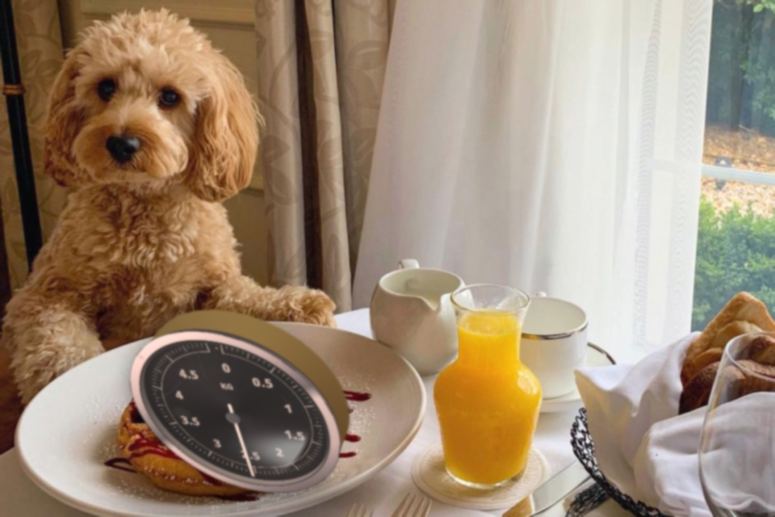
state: 2.5kg
